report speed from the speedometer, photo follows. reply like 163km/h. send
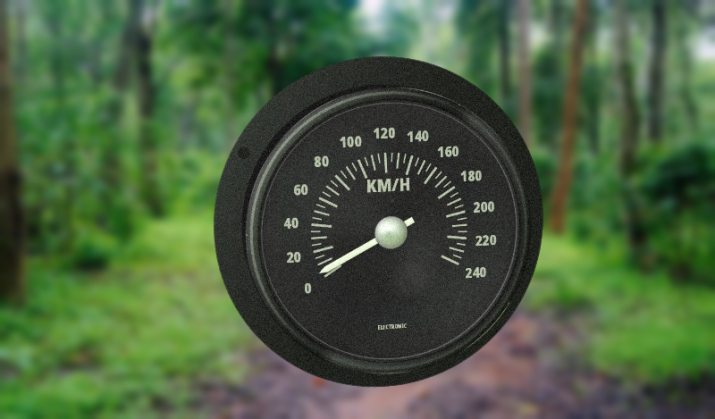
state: 5km/h
